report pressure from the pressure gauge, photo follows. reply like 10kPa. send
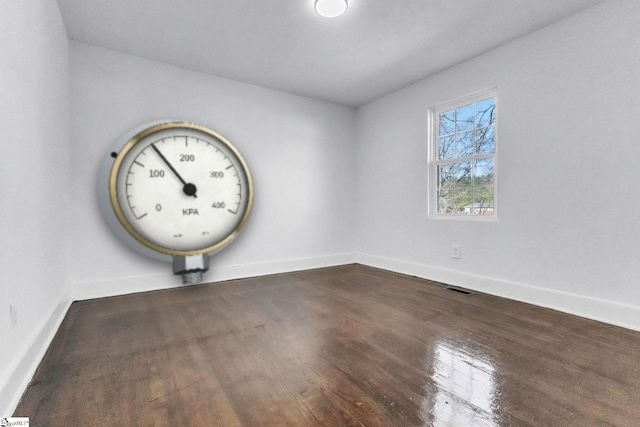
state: 140kPa
